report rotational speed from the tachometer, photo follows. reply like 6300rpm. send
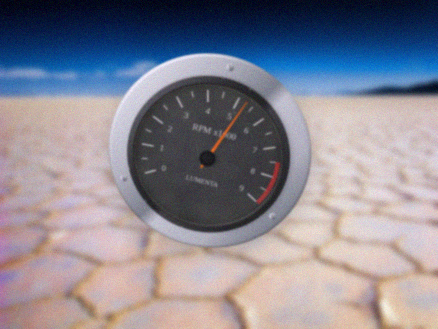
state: 5250rpm
